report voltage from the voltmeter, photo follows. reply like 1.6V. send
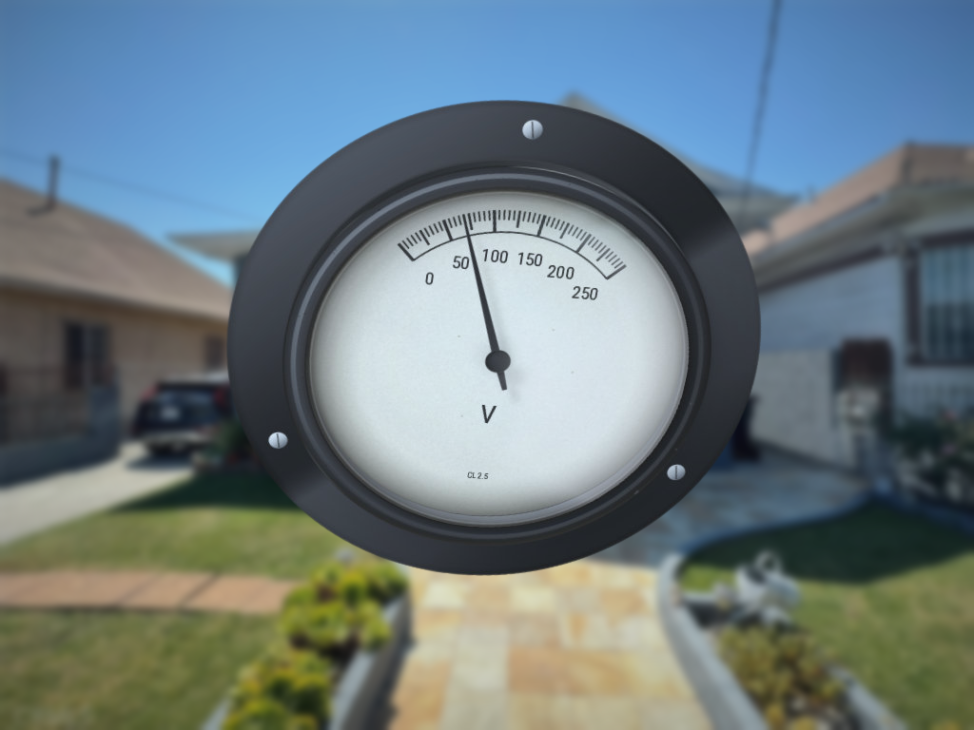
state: 70V
